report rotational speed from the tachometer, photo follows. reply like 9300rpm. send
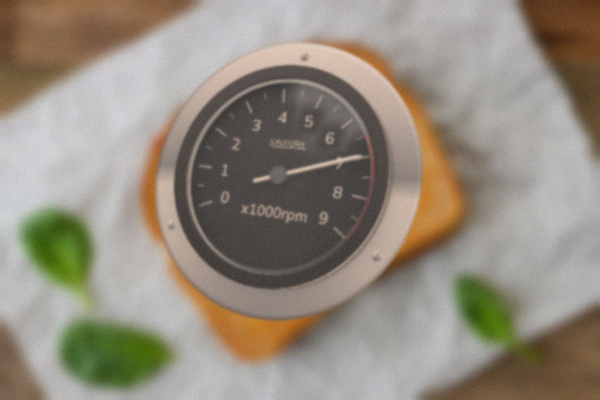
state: 7000rpm
